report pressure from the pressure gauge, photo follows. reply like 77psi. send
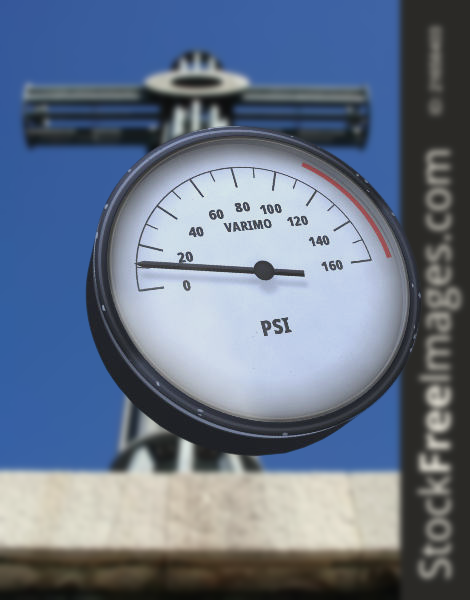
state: 10psi
